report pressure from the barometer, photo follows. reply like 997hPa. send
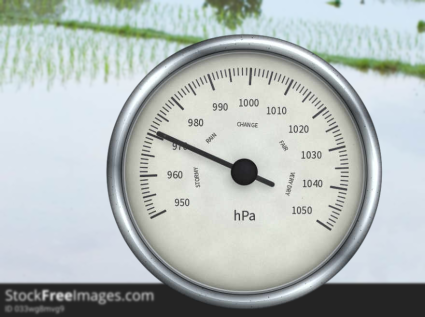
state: 971hPa
